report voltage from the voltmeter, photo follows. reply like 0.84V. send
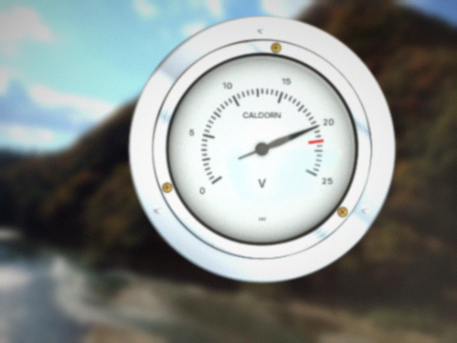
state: 20V
